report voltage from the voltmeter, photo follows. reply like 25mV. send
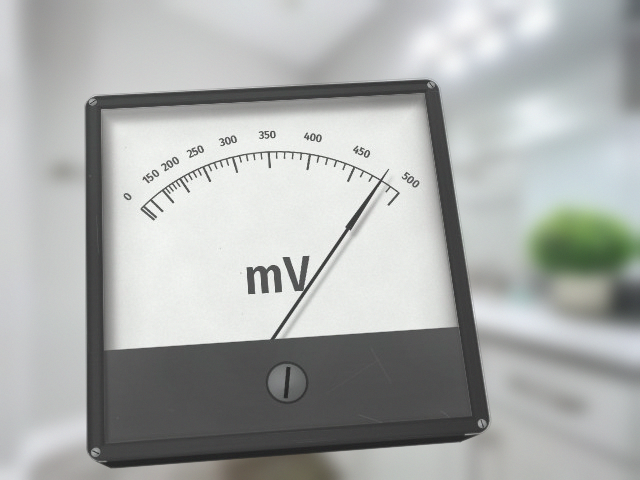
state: 480mV
